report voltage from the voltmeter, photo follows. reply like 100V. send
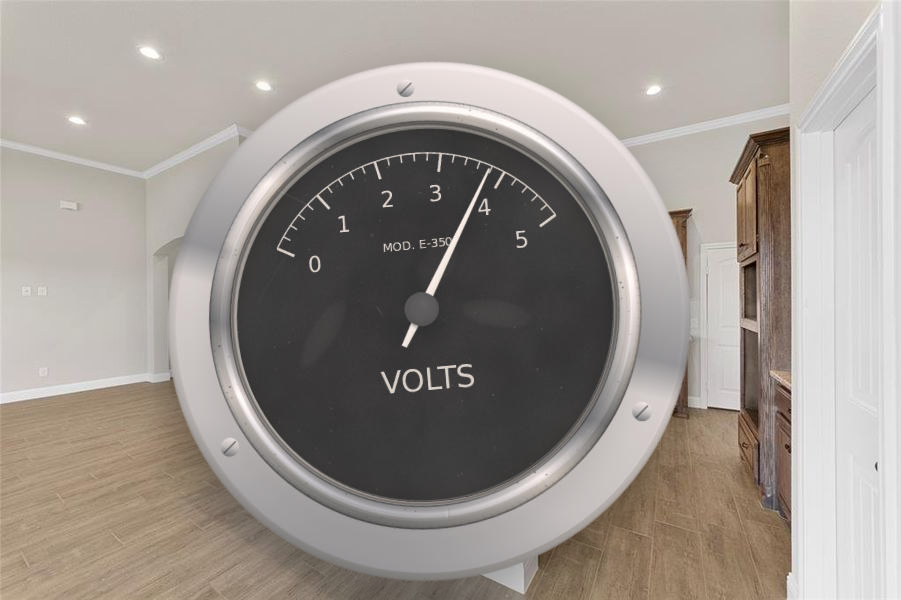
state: 3.8V
